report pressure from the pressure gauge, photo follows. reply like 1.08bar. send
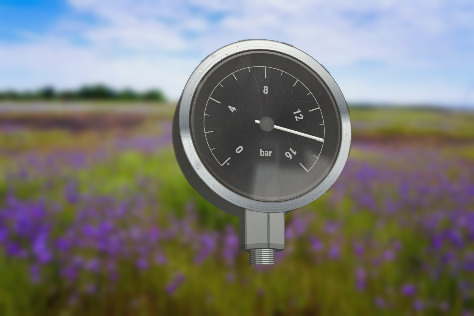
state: 14bar
